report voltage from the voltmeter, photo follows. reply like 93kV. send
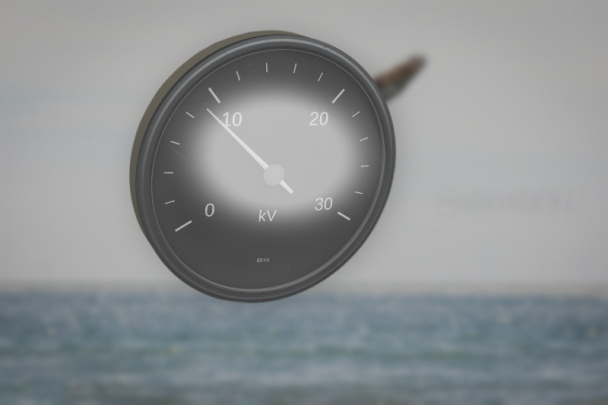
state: 9kV
